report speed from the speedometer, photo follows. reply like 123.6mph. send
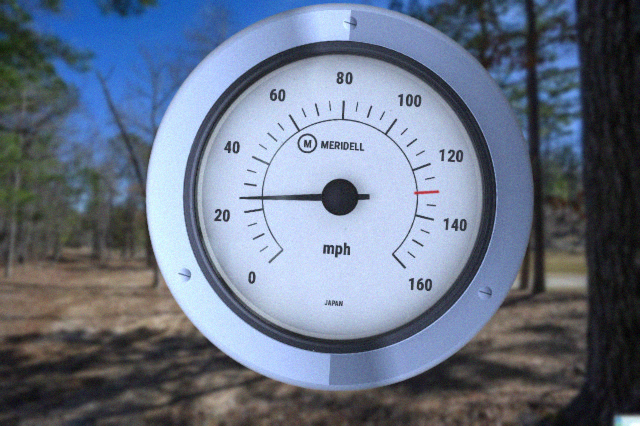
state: 25mph
